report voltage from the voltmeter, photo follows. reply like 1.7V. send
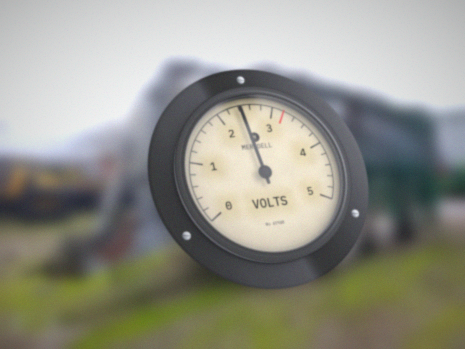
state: 2.4V
